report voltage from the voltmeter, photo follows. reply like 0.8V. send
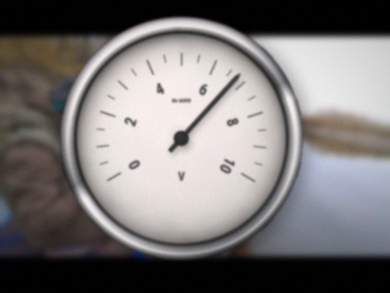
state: 6.75V
